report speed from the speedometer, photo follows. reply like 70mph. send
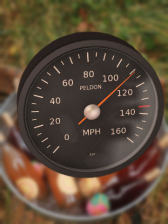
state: 110mph
